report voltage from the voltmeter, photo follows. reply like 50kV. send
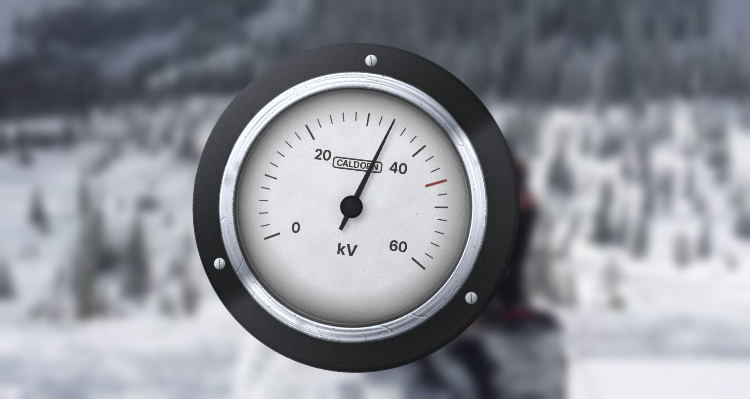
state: 34kV
